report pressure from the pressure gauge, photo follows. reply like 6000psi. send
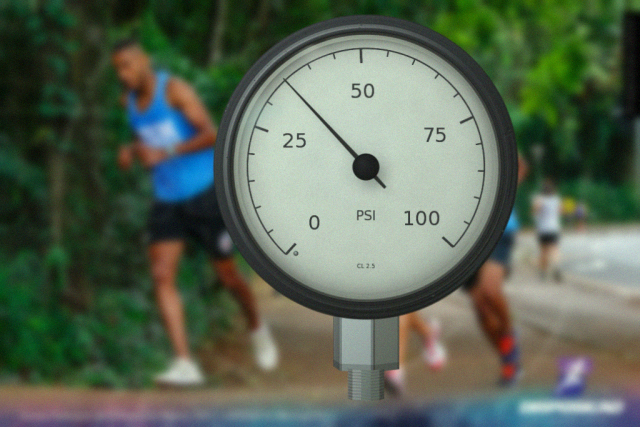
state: 35psi
